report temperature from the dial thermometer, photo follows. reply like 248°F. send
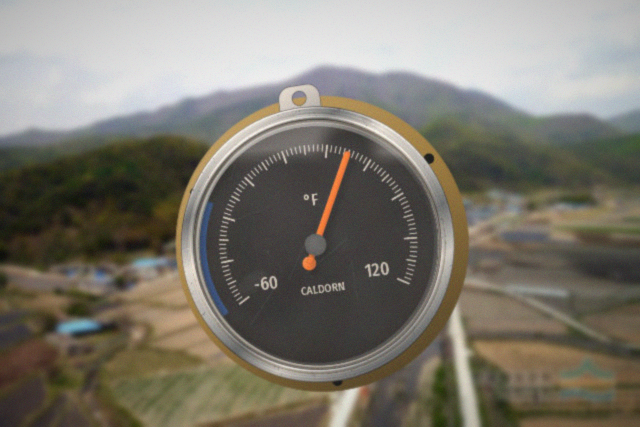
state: 50°F
